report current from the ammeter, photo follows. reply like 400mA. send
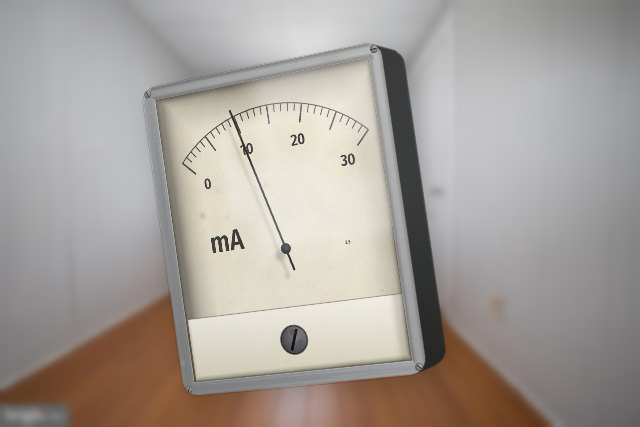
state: 10mA
